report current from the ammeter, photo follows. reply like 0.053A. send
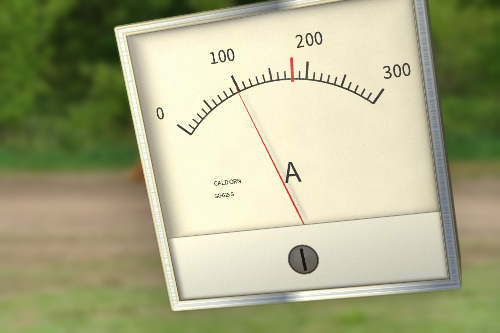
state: 100A
